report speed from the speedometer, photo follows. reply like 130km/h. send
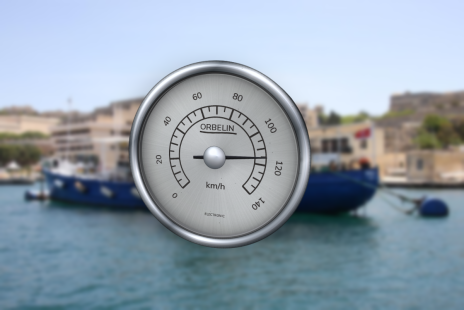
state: 115km/h
